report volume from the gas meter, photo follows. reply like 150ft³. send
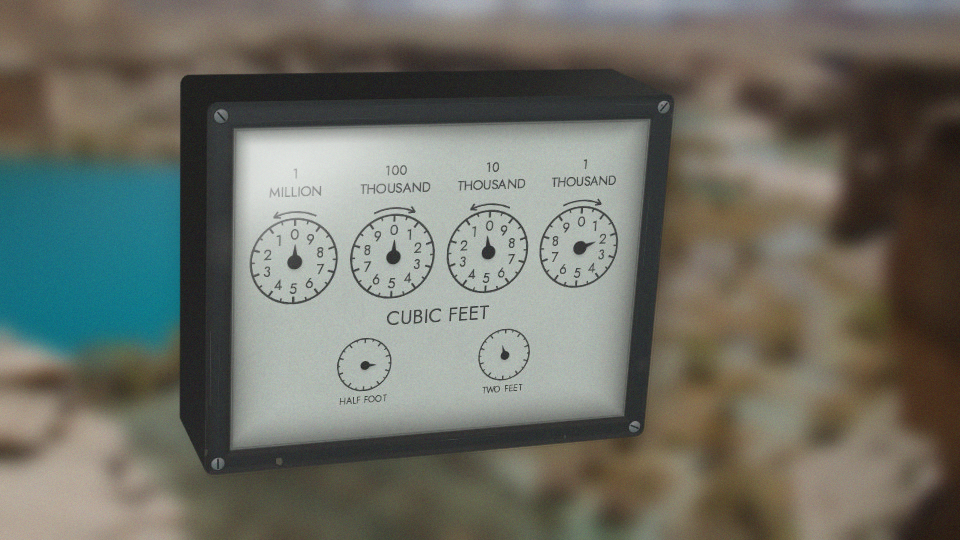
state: 200ft³
